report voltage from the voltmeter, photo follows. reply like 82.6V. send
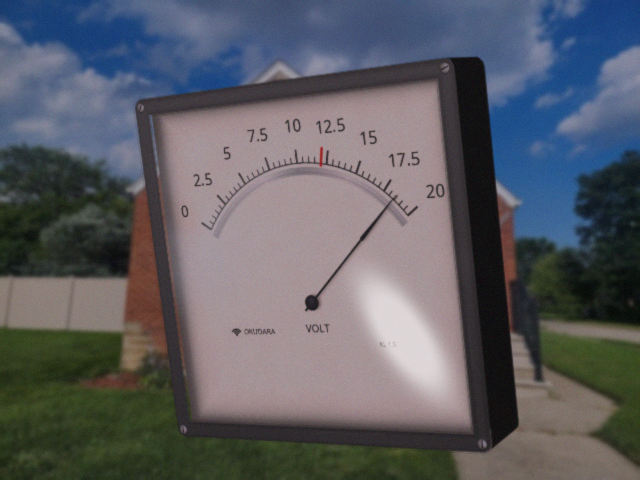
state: 18.5V
